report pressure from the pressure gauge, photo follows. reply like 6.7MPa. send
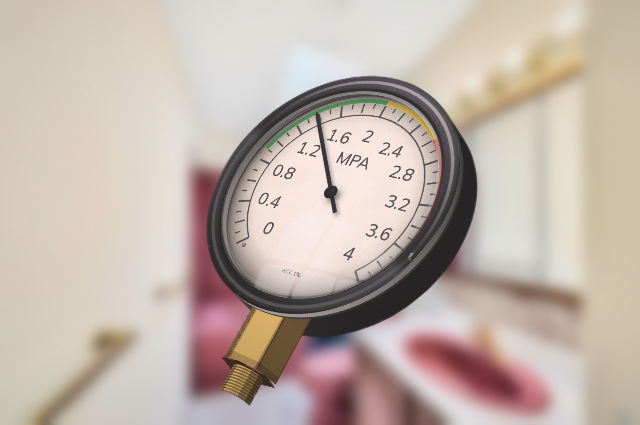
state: 1.4MPa
